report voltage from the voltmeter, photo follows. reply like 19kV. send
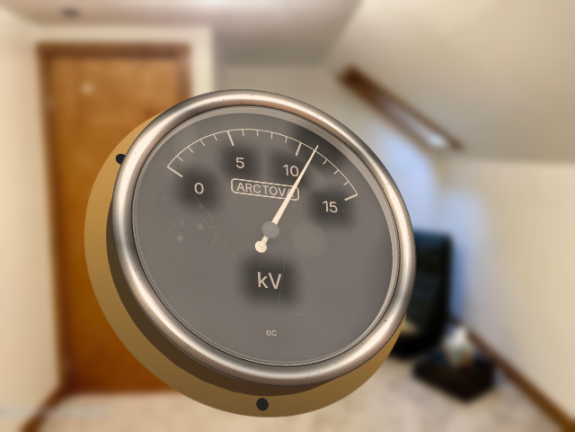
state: 11kV
